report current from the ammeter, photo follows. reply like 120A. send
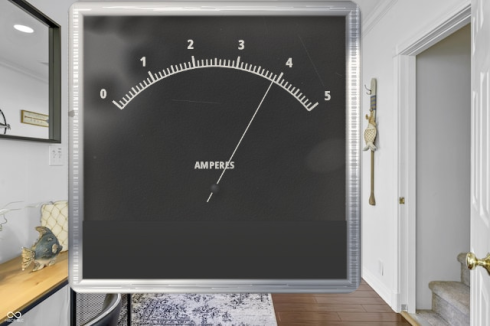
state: 3.9A
